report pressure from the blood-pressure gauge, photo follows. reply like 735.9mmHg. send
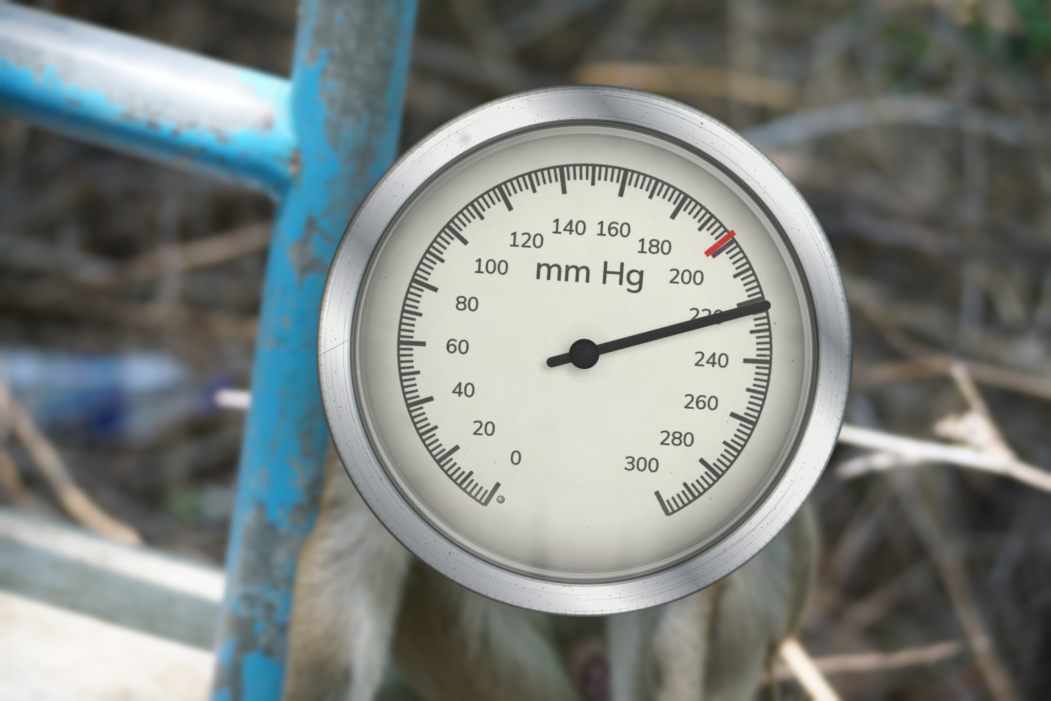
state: 222mmHg
